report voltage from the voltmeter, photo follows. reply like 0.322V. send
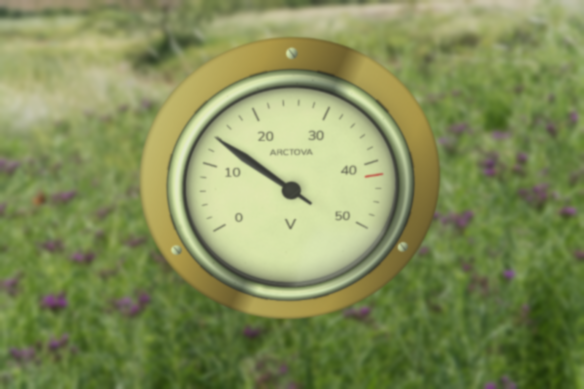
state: 14V
